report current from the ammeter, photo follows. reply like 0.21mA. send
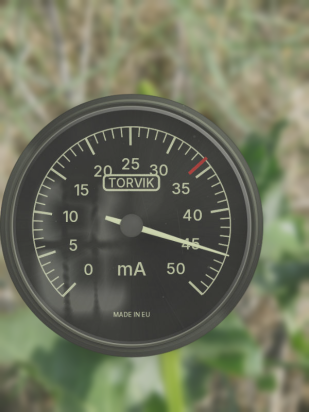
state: 45mA
